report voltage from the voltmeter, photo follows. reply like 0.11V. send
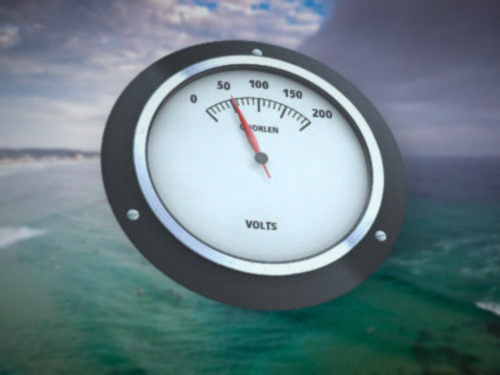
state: 50V
